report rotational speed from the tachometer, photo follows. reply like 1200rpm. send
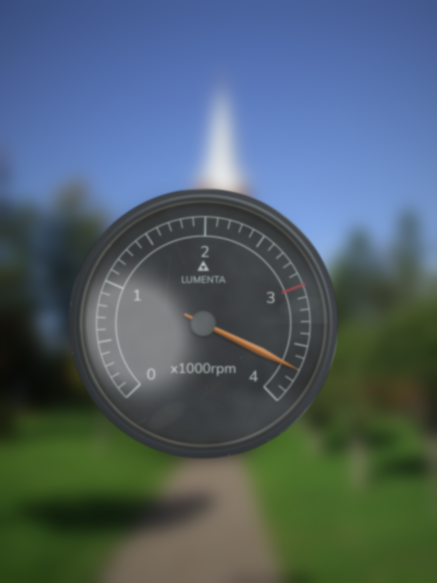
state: 3700rpm
